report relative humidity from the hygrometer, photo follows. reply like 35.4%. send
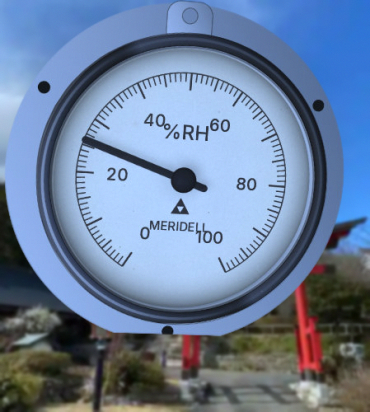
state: 26%
